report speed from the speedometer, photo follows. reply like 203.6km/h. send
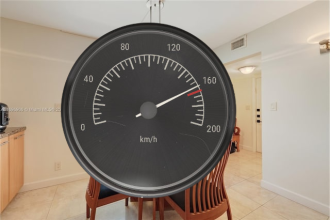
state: 160km/h
